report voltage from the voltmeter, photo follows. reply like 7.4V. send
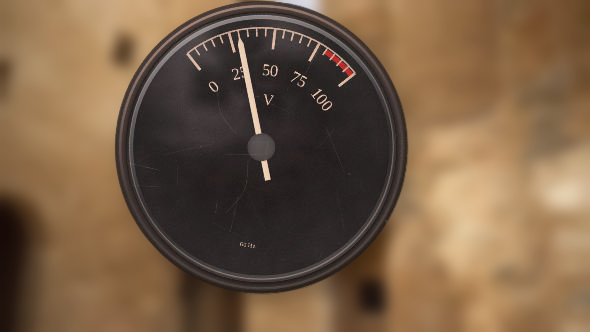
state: 30V
